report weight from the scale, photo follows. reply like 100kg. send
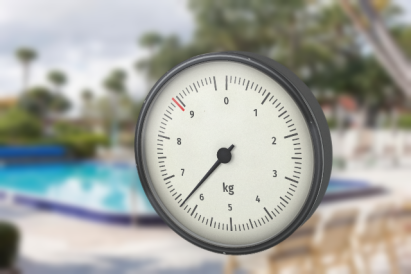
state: 6.3kg
